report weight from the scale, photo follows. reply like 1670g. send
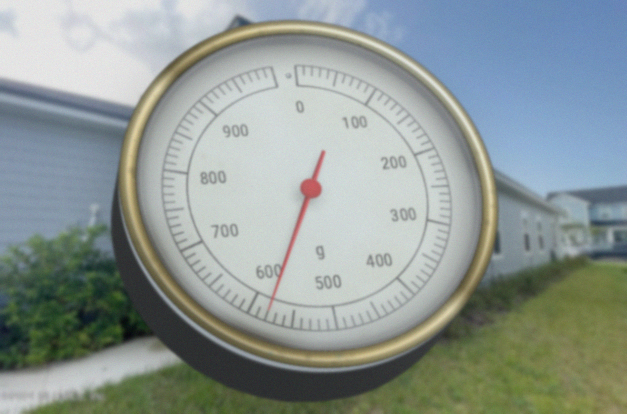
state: 580g
